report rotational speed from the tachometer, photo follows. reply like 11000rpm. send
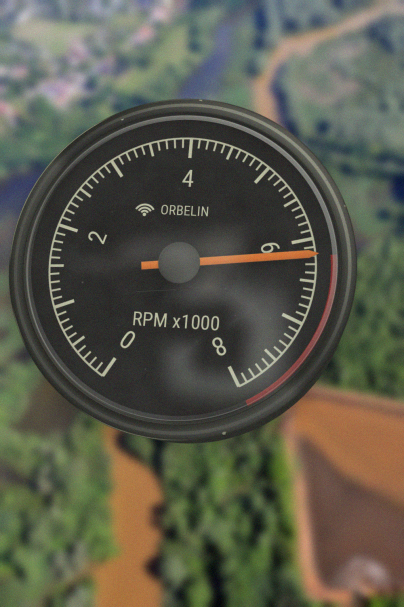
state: 6200rpm
